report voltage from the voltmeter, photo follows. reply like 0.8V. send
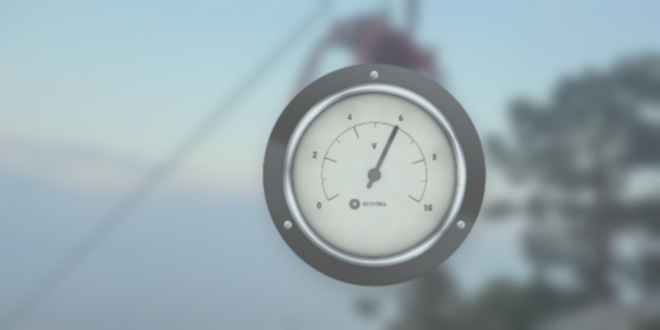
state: 6V
